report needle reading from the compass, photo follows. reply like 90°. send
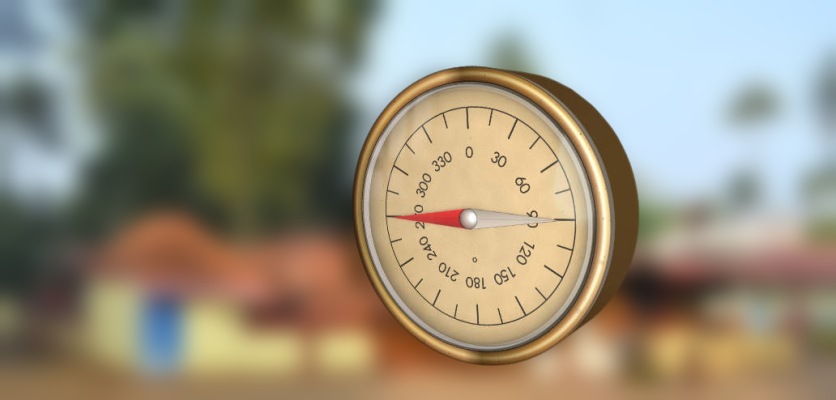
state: 270°
